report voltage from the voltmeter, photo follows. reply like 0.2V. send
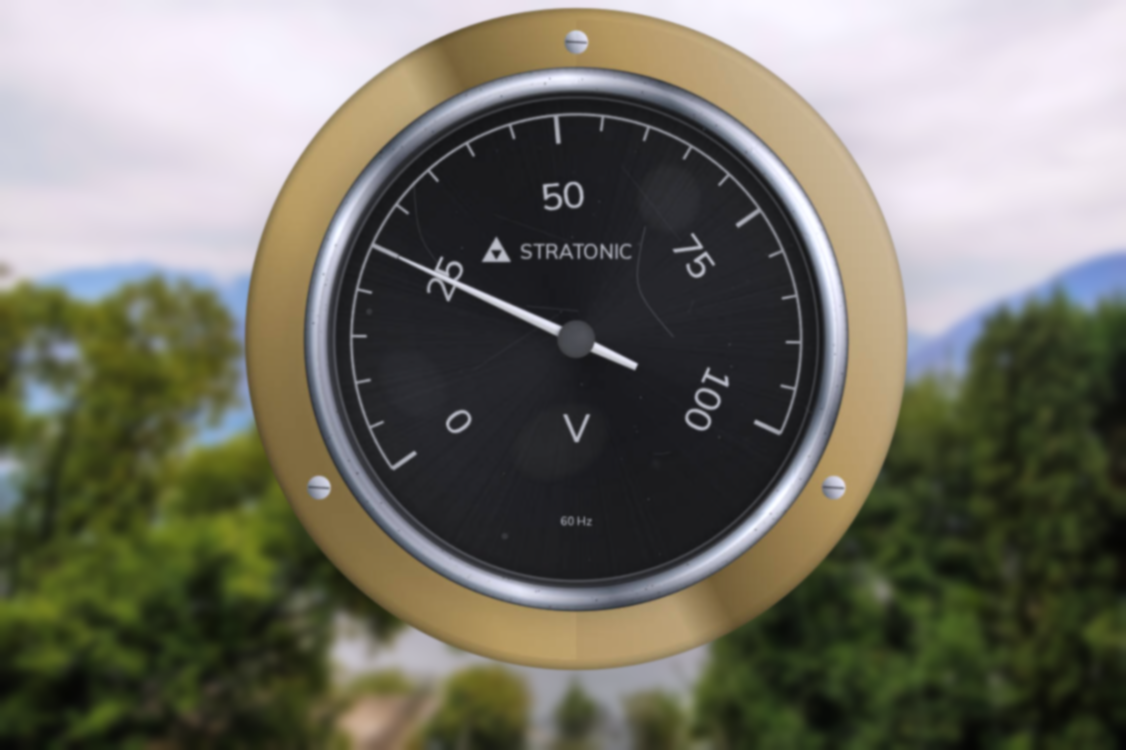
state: 25V
